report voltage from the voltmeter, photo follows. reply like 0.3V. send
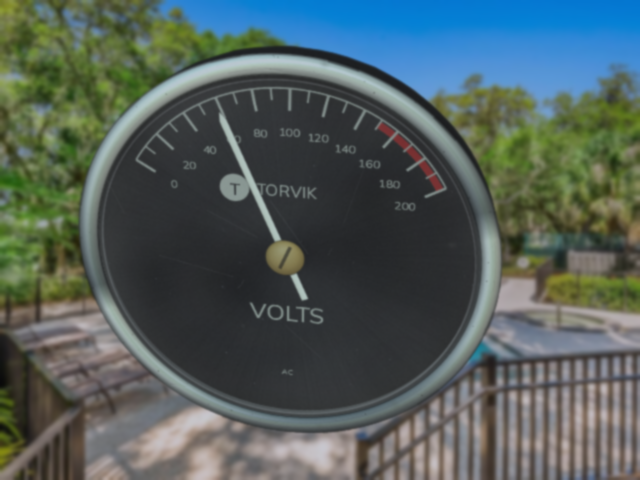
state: 60V
